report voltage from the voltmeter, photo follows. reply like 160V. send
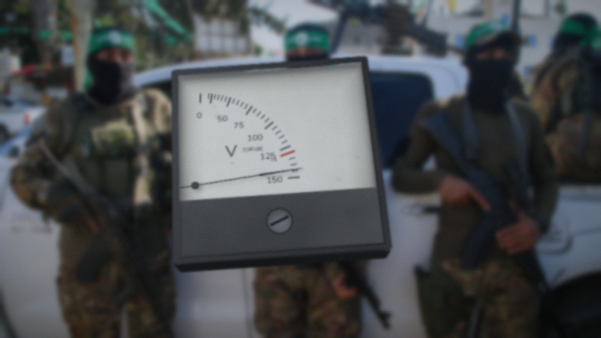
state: 145V
